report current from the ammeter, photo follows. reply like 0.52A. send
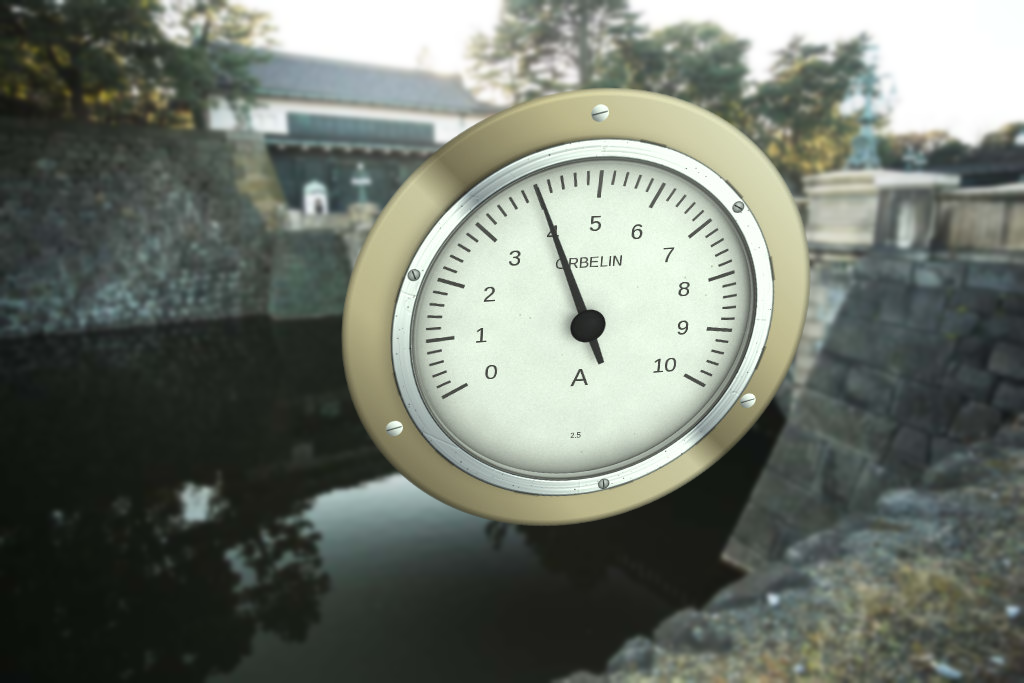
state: 4A
